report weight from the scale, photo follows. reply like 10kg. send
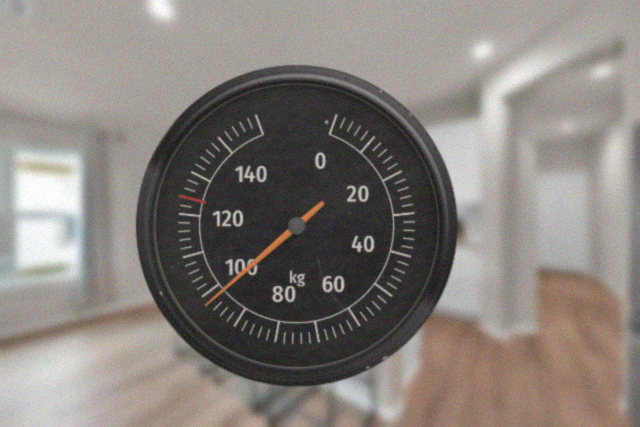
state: 98kg
